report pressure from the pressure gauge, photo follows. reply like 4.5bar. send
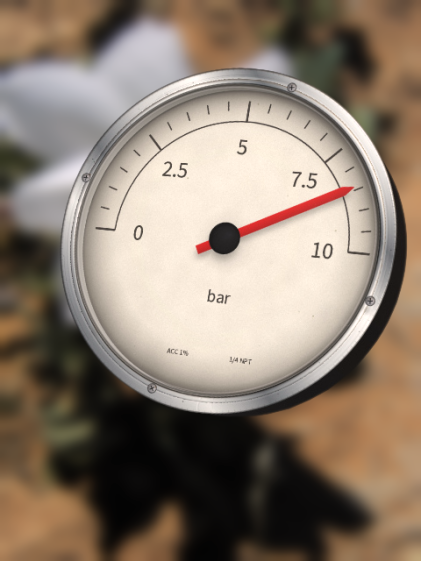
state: 8.5bar
